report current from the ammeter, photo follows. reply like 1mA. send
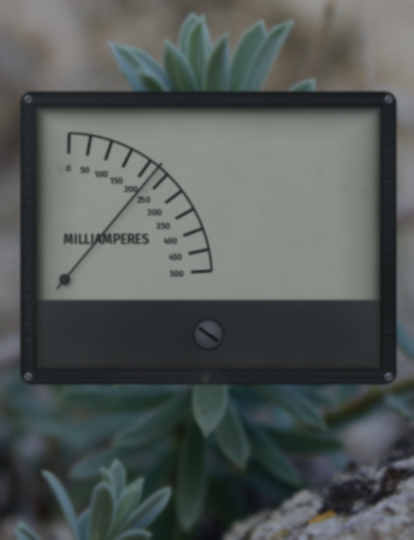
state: 225mA
